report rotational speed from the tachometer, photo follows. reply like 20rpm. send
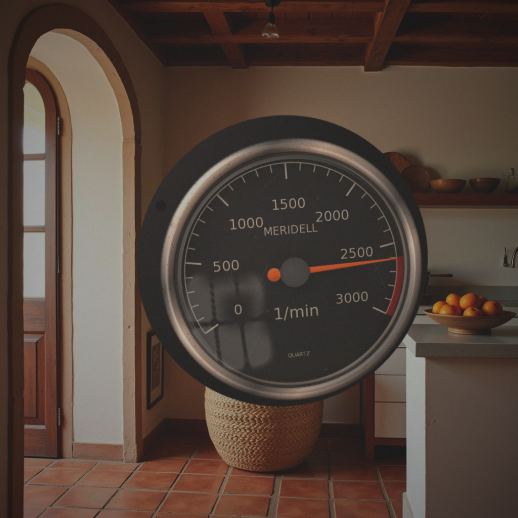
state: 2600rpm
